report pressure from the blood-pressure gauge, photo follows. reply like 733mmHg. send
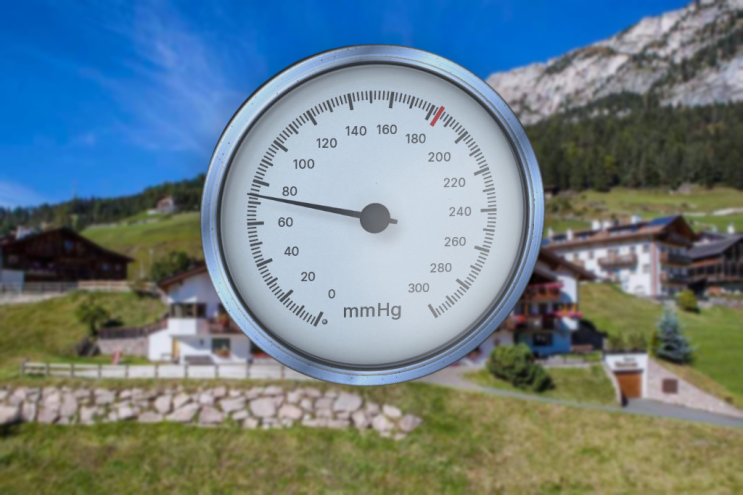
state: 74mmHg
